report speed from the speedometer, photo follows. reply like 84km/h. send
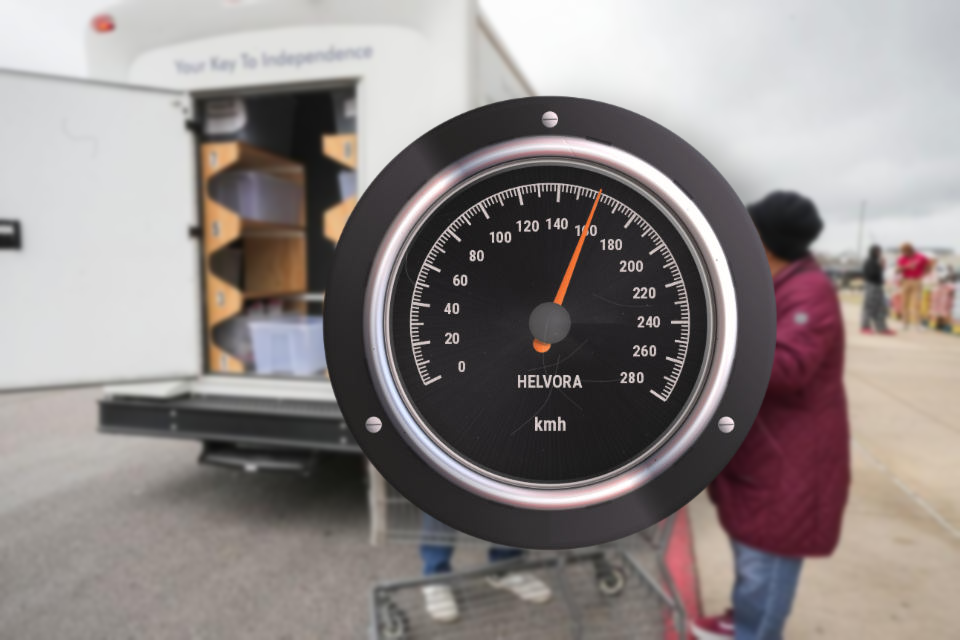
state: 160km/h
